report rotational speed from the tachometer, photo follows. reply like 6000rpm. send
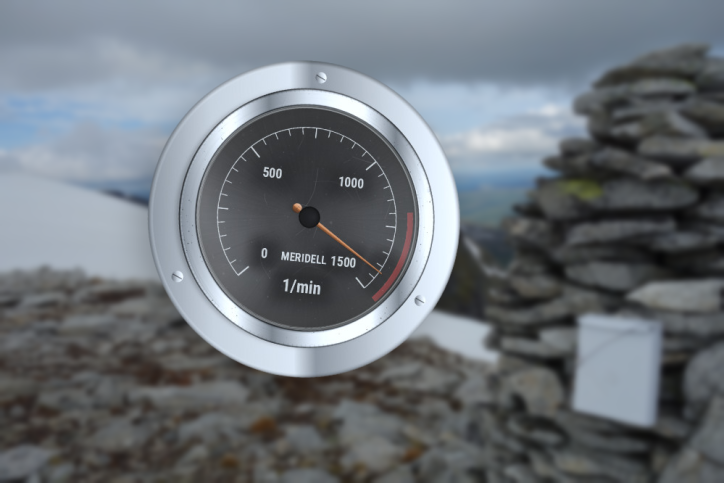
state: 1425rpm
